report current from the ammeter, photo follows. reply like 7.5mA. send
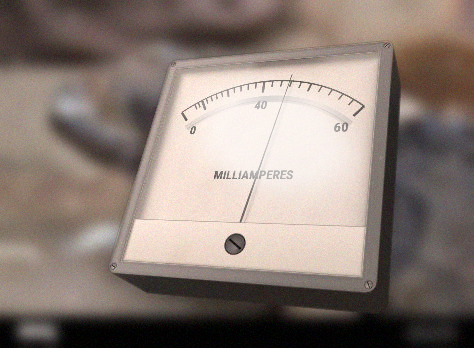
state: 46mA
